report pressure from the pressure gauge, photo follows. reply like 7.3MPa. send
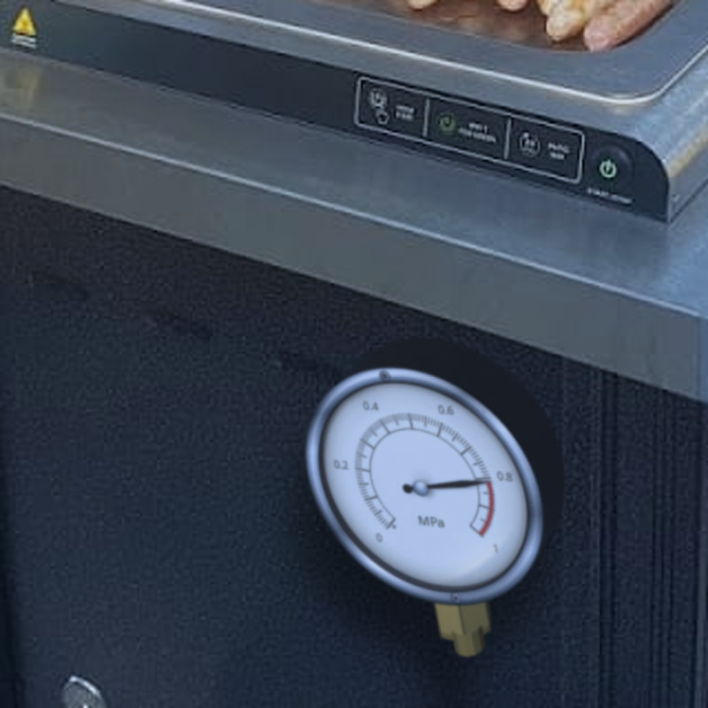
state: 0.8MPa
